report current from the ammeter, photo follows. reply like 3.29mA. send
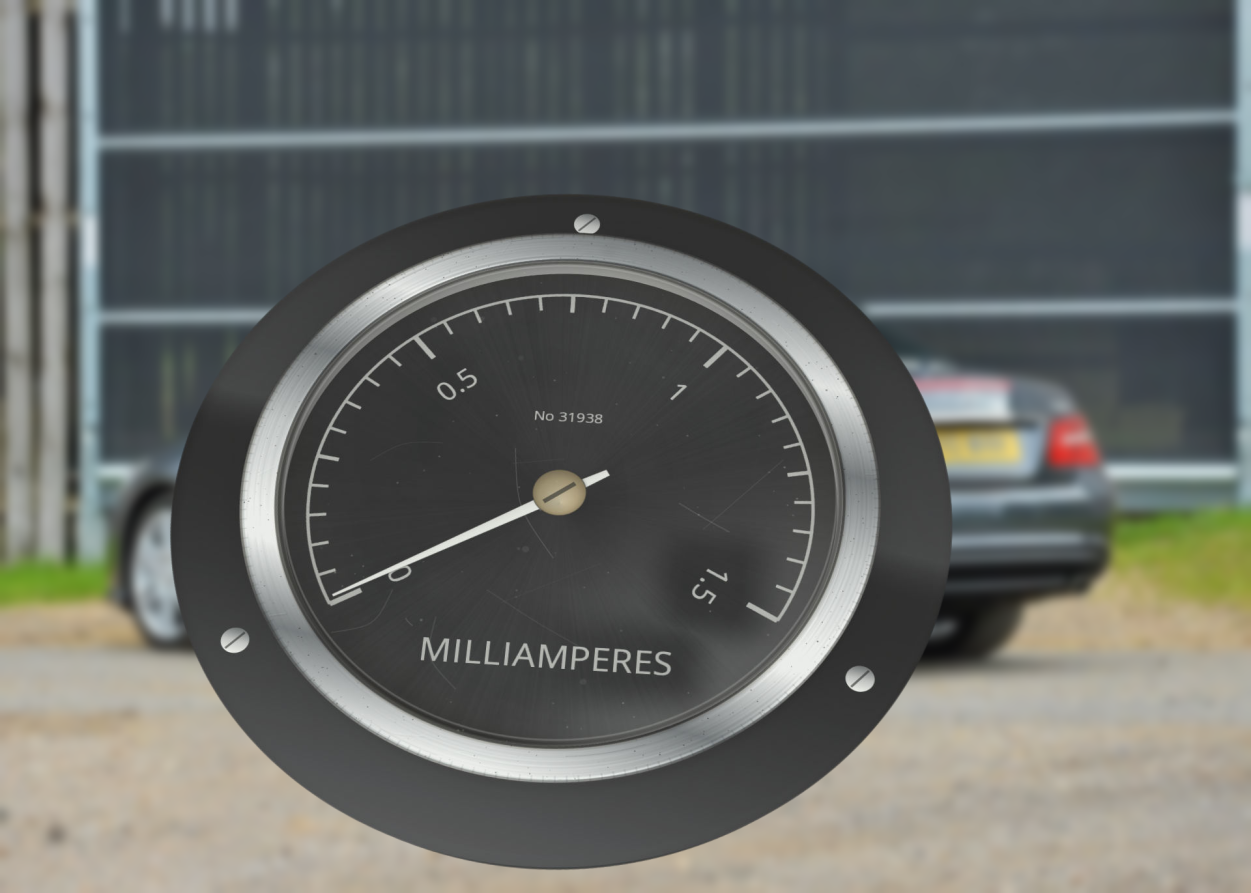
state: 0mA
